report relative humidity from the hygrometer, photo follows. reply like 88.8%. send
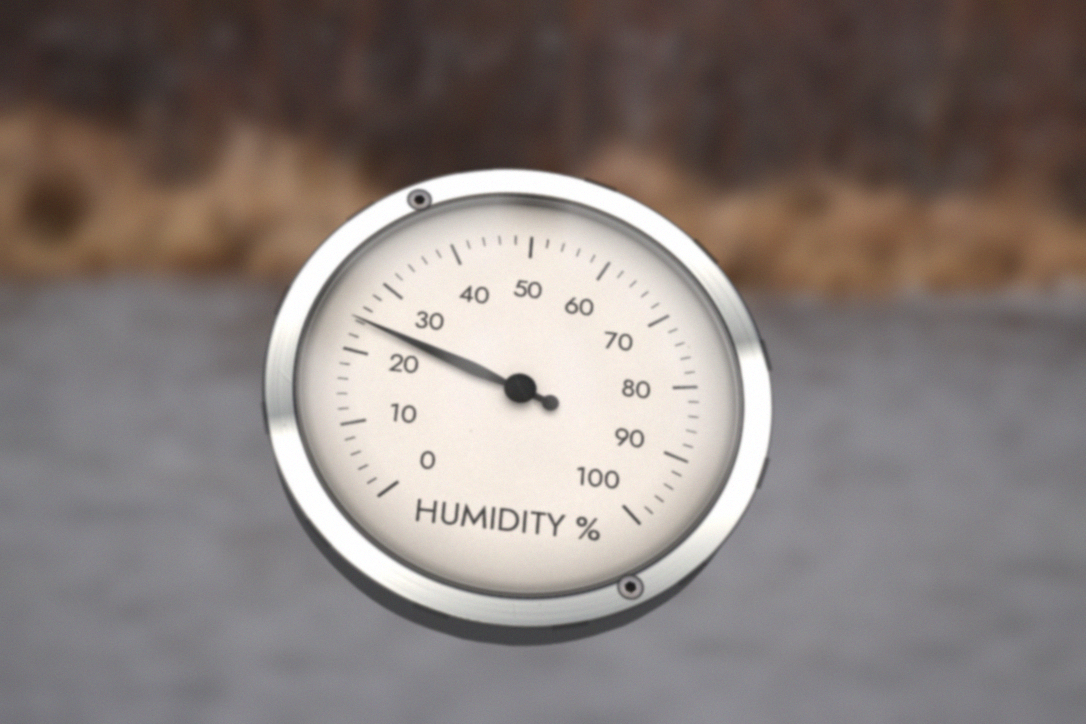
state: 24%
